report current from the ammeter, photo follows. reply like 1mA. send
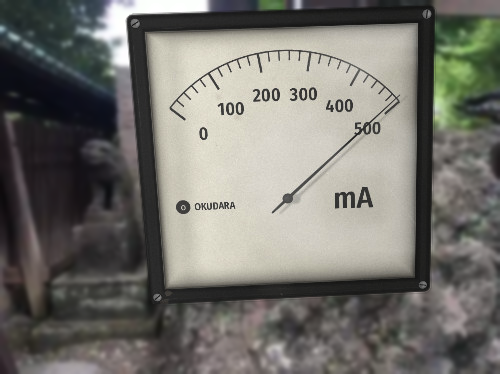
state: 490mA
